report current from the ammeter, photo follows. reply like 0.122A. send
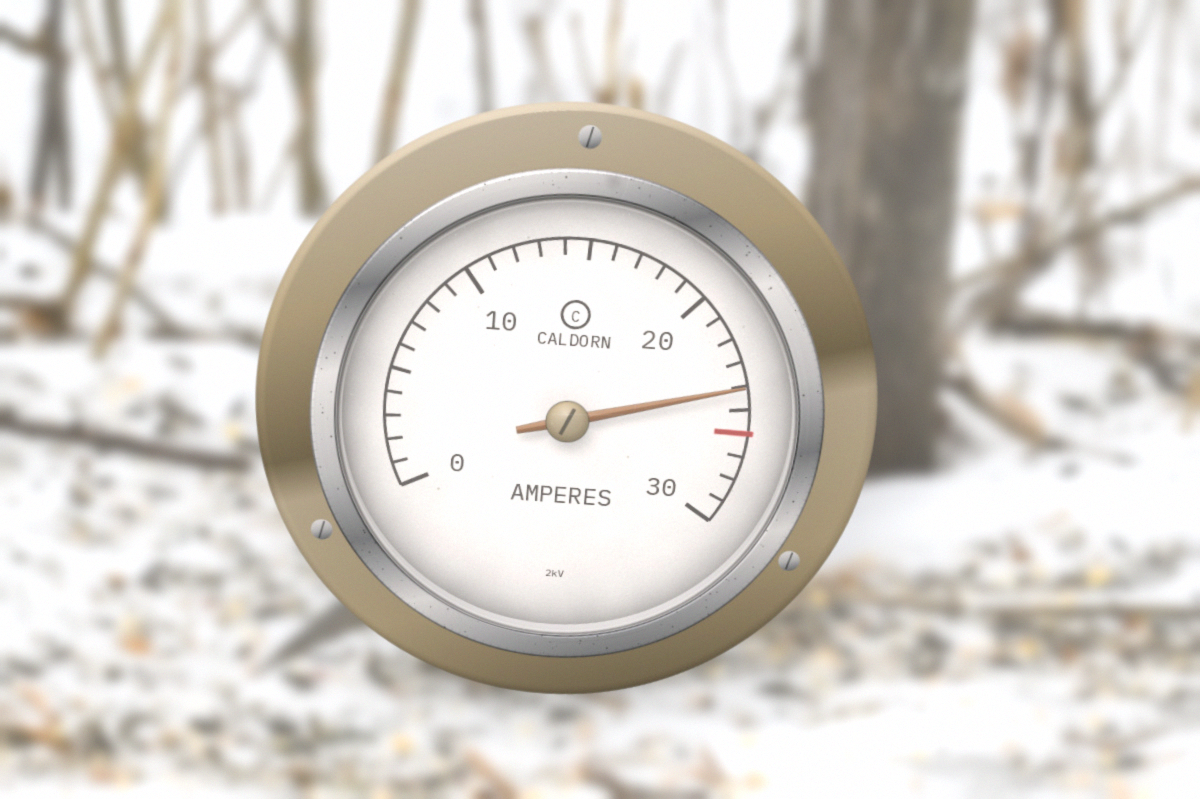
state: 24A
